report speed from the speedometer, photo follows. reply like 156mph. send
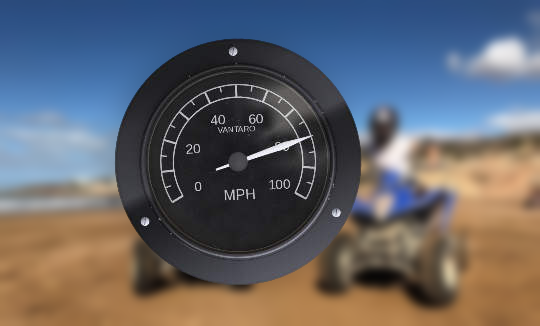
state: 80mph
